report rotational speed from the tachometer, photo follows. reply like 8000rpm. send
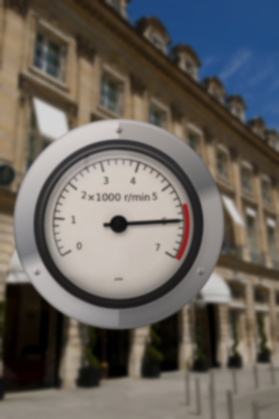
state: 6000rpm
